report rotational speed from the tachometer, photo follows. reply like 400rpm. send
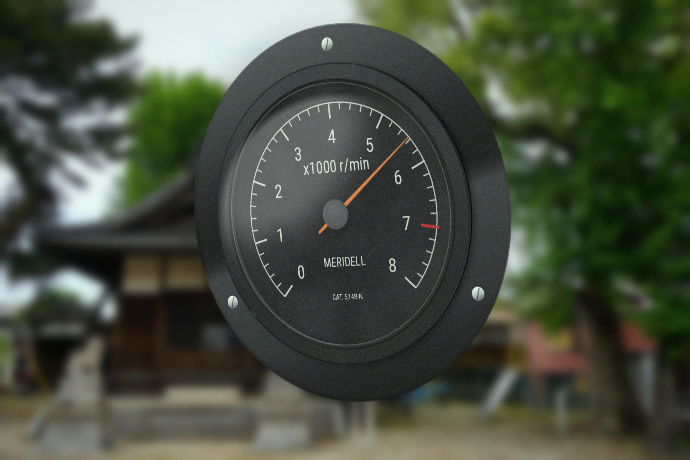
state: 5600rpm
